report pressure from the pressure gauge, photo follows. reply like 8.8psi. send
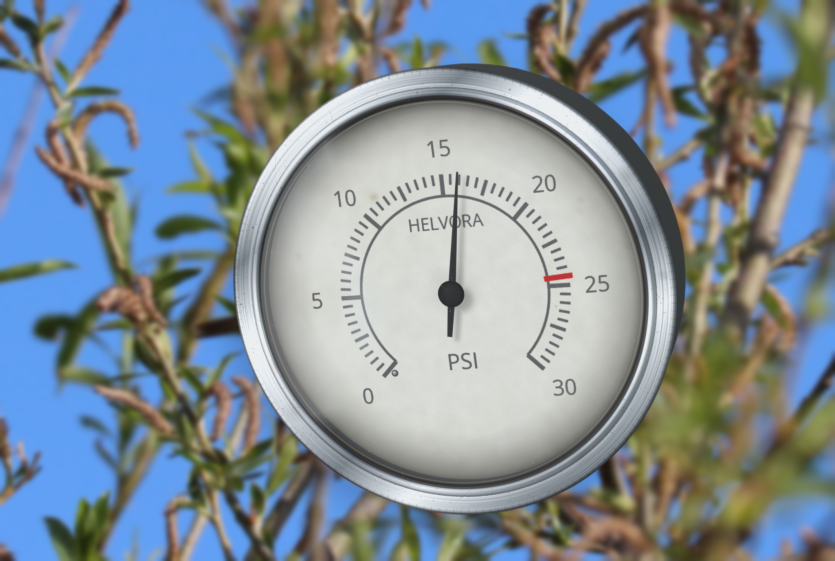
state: 16psi
